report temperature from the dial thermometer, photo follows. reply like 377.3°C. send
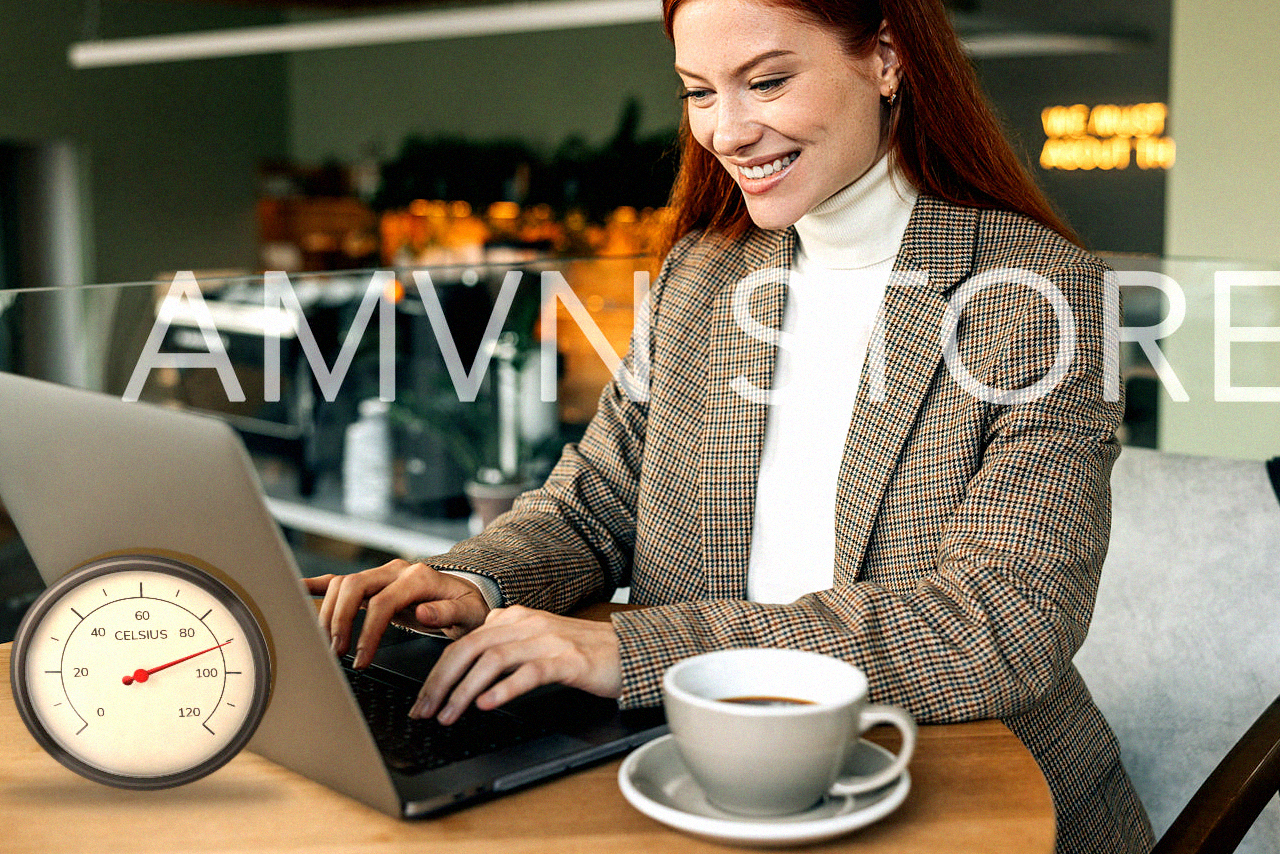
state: 90°C
